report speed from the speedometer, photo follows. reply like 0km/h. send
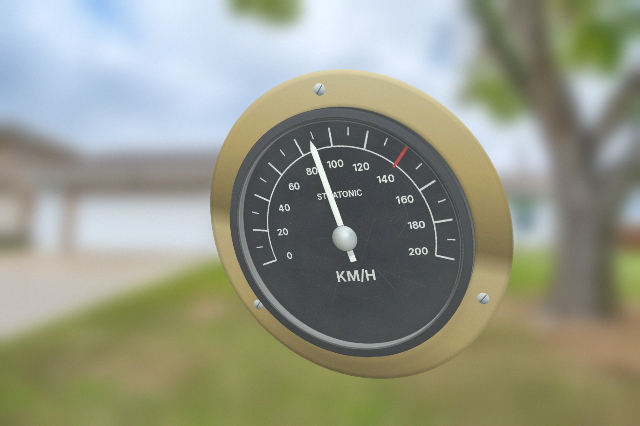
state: 90km/h
